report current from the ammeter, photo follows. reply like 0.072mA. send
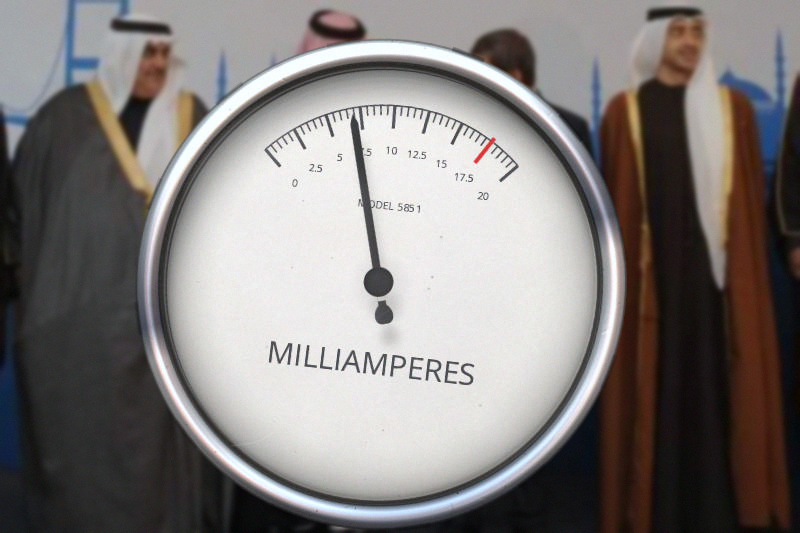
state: 7mA
